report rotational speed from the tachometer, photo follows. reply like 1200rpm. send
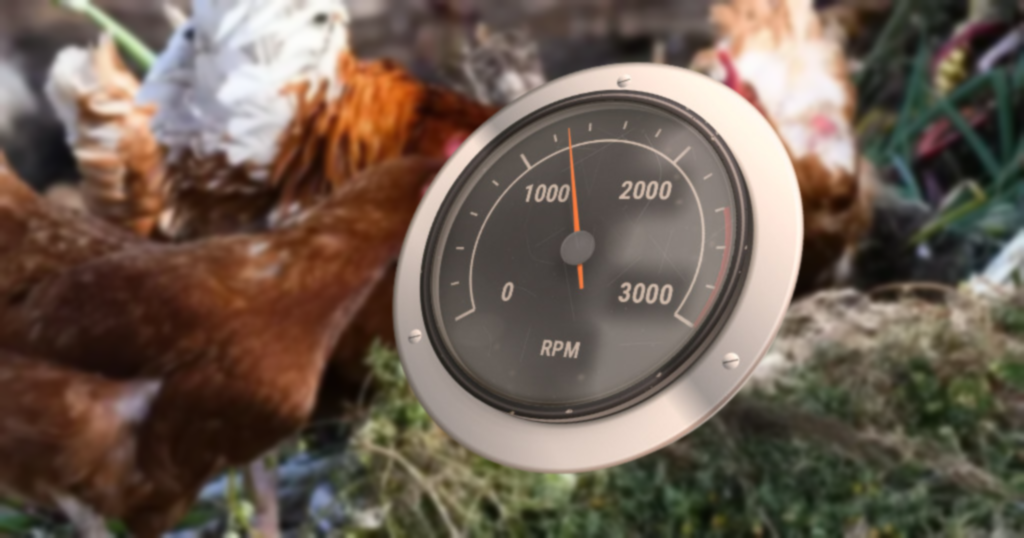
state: 1300rpm
